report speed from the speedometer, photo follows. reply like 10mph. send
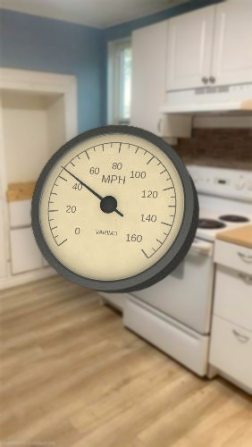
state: 45mph
